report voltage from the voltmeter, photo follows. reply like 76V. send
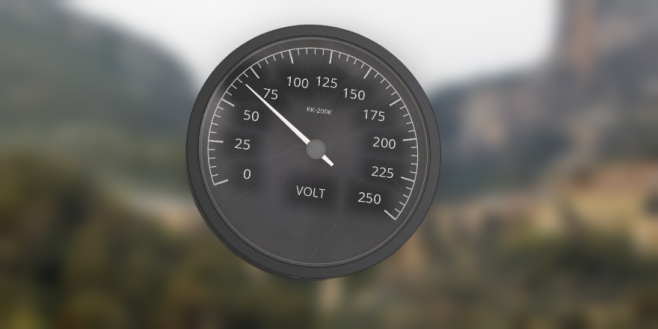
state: 65V
